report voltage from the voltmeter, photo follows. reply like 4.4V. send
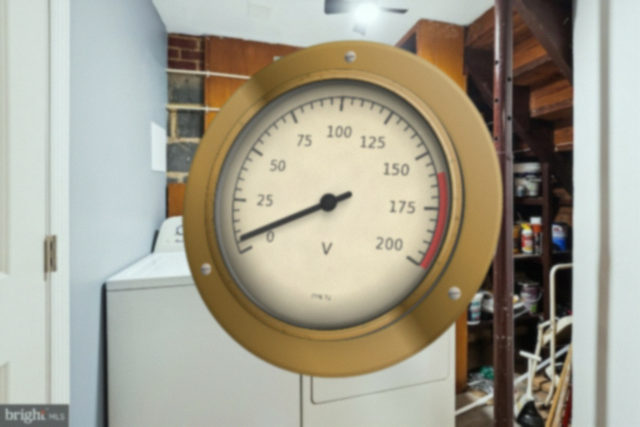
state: 5V
